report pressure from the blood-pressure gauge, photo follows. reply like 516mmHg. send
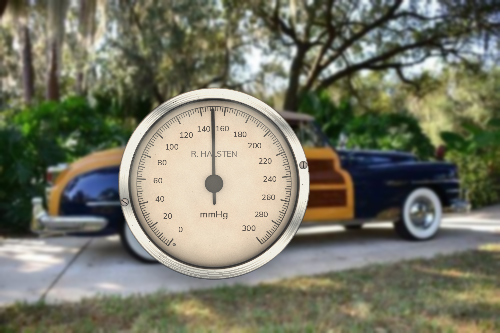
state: 150mmHg
